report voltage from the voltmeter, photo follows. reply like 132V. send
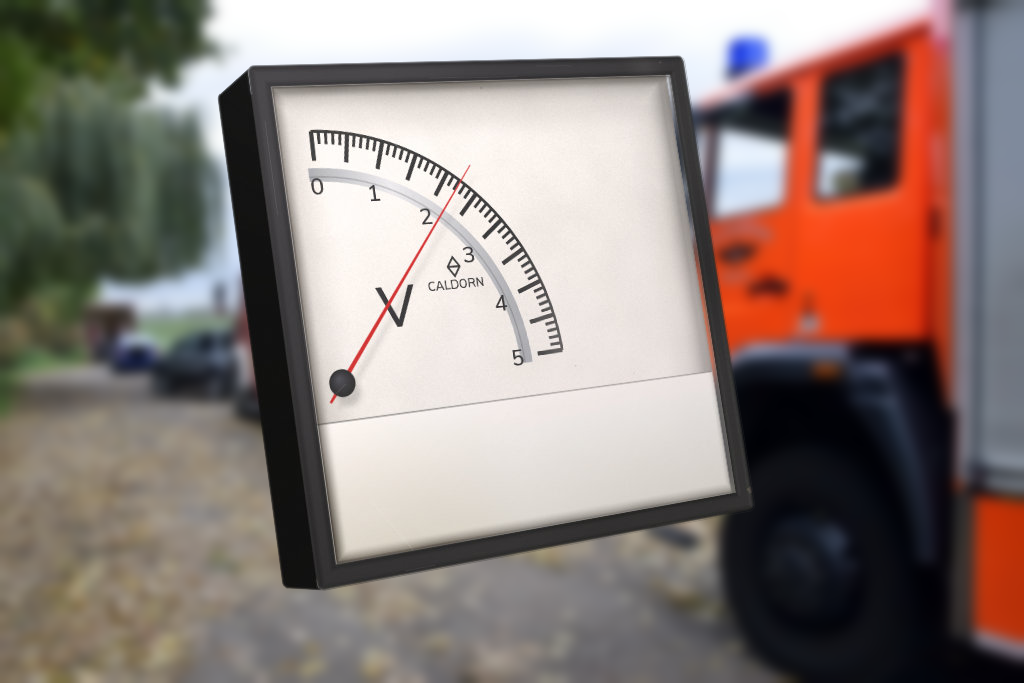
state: 2.2V
